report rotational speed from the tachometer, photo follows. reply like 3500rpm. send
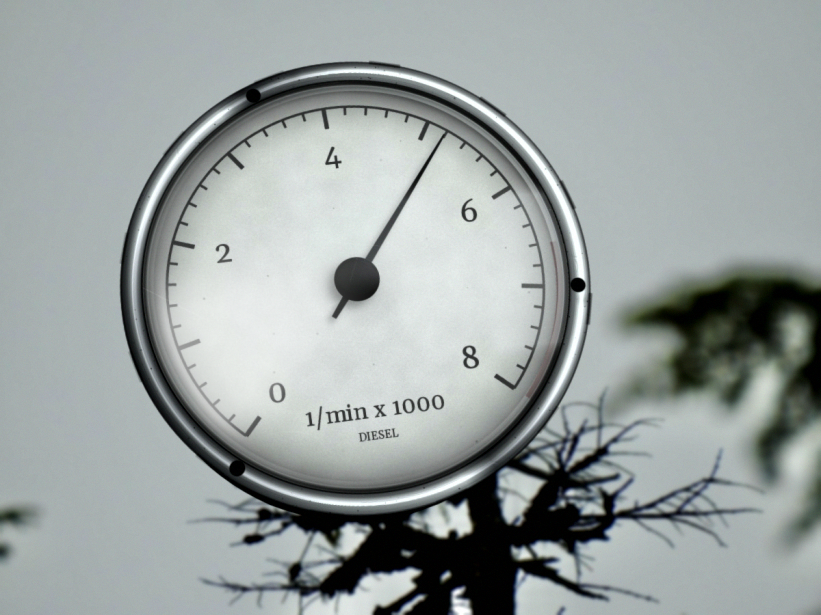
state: 5200rpm
